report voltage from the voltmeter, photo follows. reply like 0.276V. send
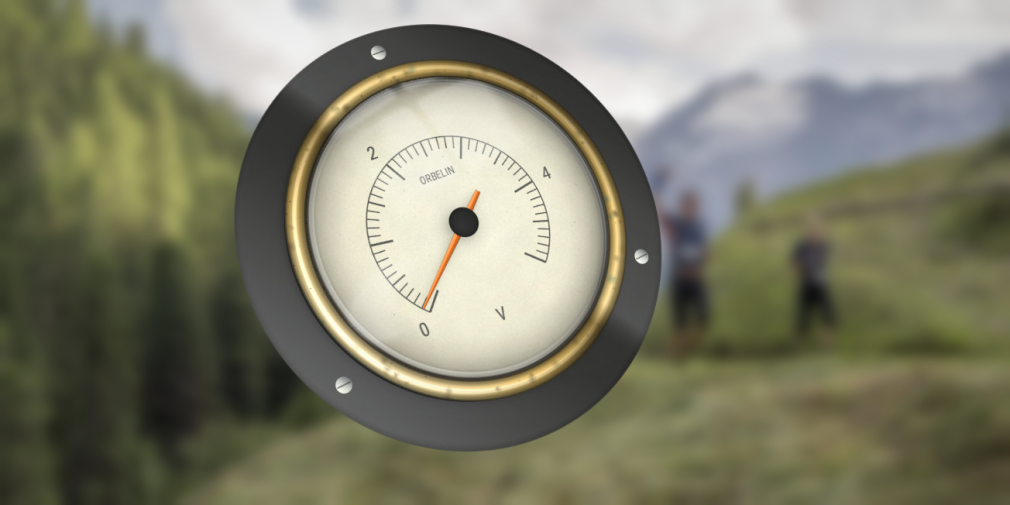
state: 0.1V
